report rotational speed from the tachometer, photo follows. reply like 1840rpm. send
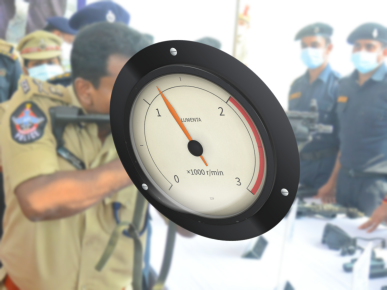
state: 1250rpm
